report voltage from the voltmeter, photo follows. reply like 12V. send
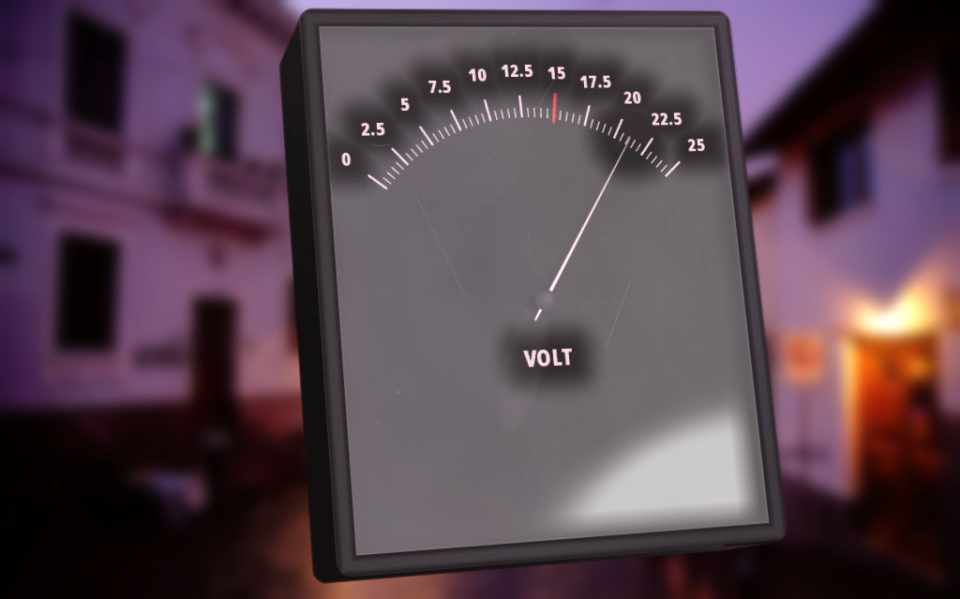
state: 21V
